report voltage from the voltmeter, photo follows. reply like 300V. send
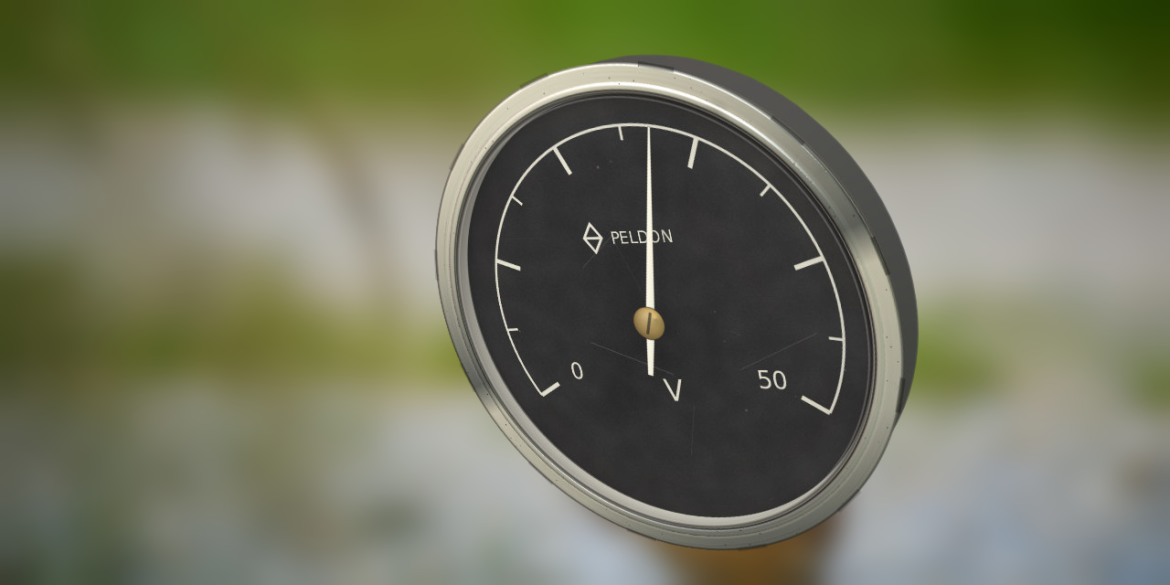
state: 27.5V
